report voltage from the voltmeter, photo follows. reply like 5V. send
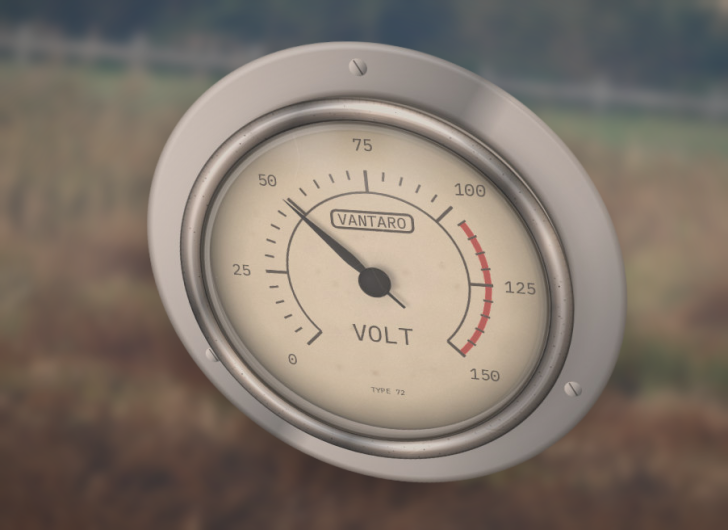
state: 50V
